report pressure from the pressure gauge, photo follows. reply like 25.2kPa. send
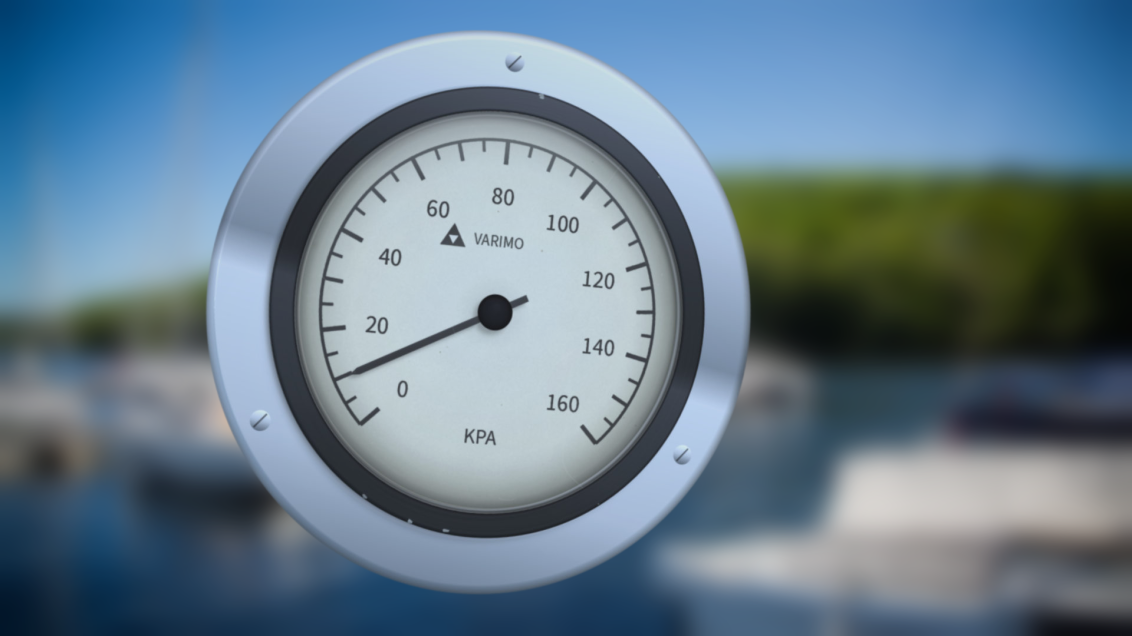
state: 10kPa
